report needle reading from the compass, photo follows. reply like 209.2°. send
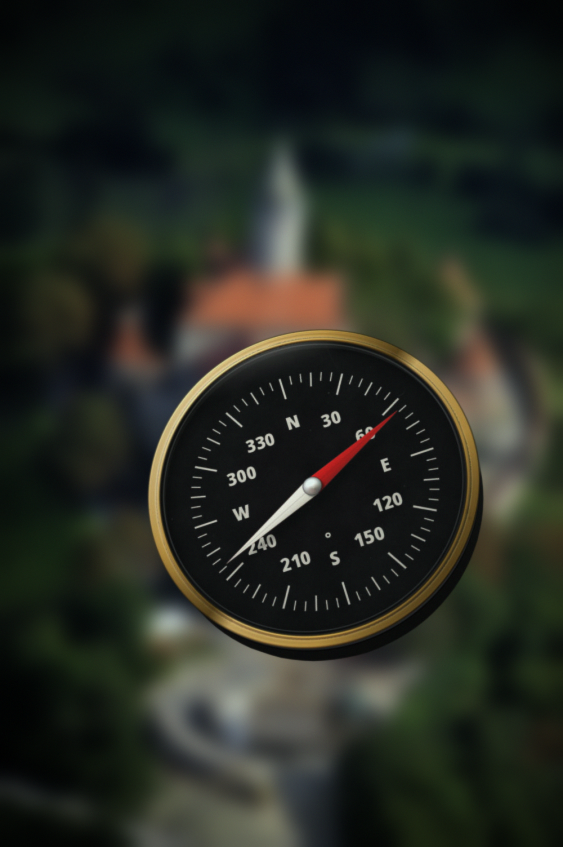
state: 65°
